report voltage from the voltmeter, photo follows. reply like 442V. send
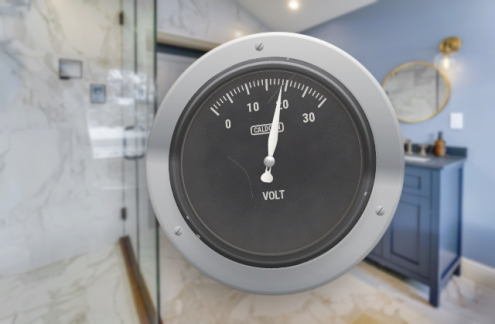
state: 19V
